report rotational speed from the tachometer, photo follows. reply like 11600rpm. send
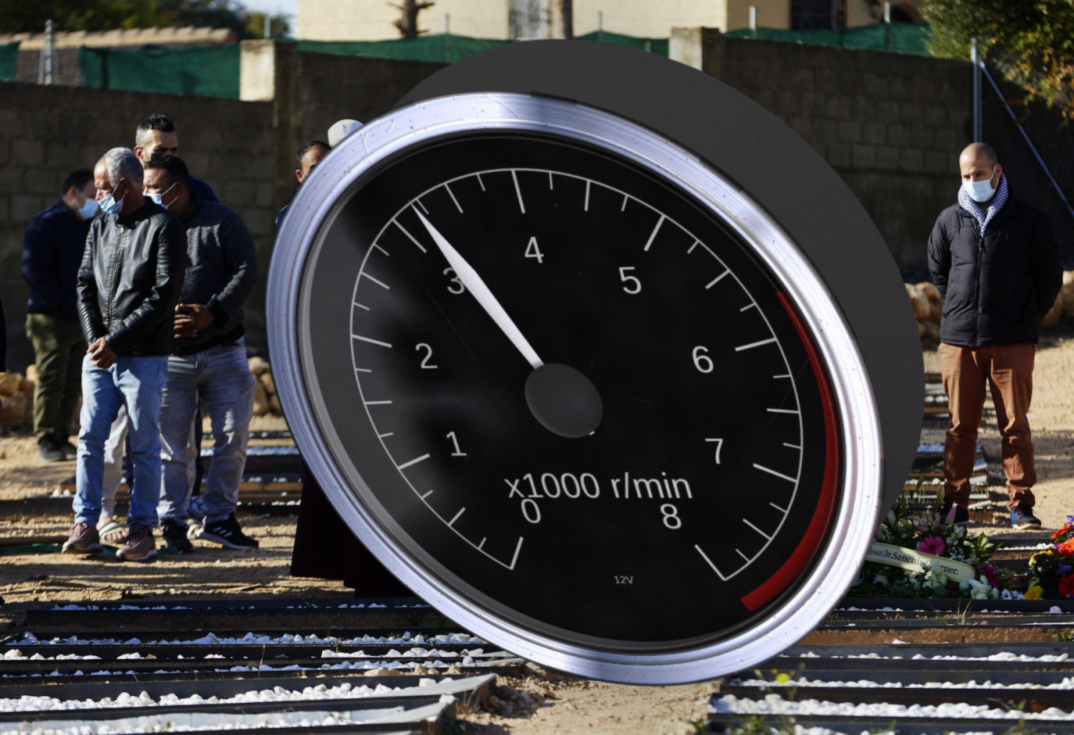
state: 3250rpm
